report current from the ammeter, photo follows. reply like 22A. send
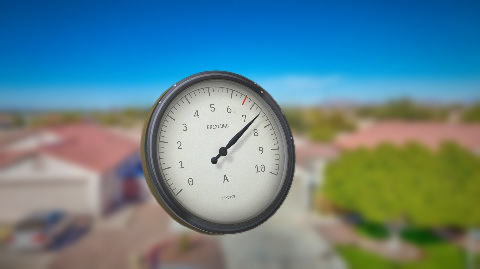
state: 7.4A
